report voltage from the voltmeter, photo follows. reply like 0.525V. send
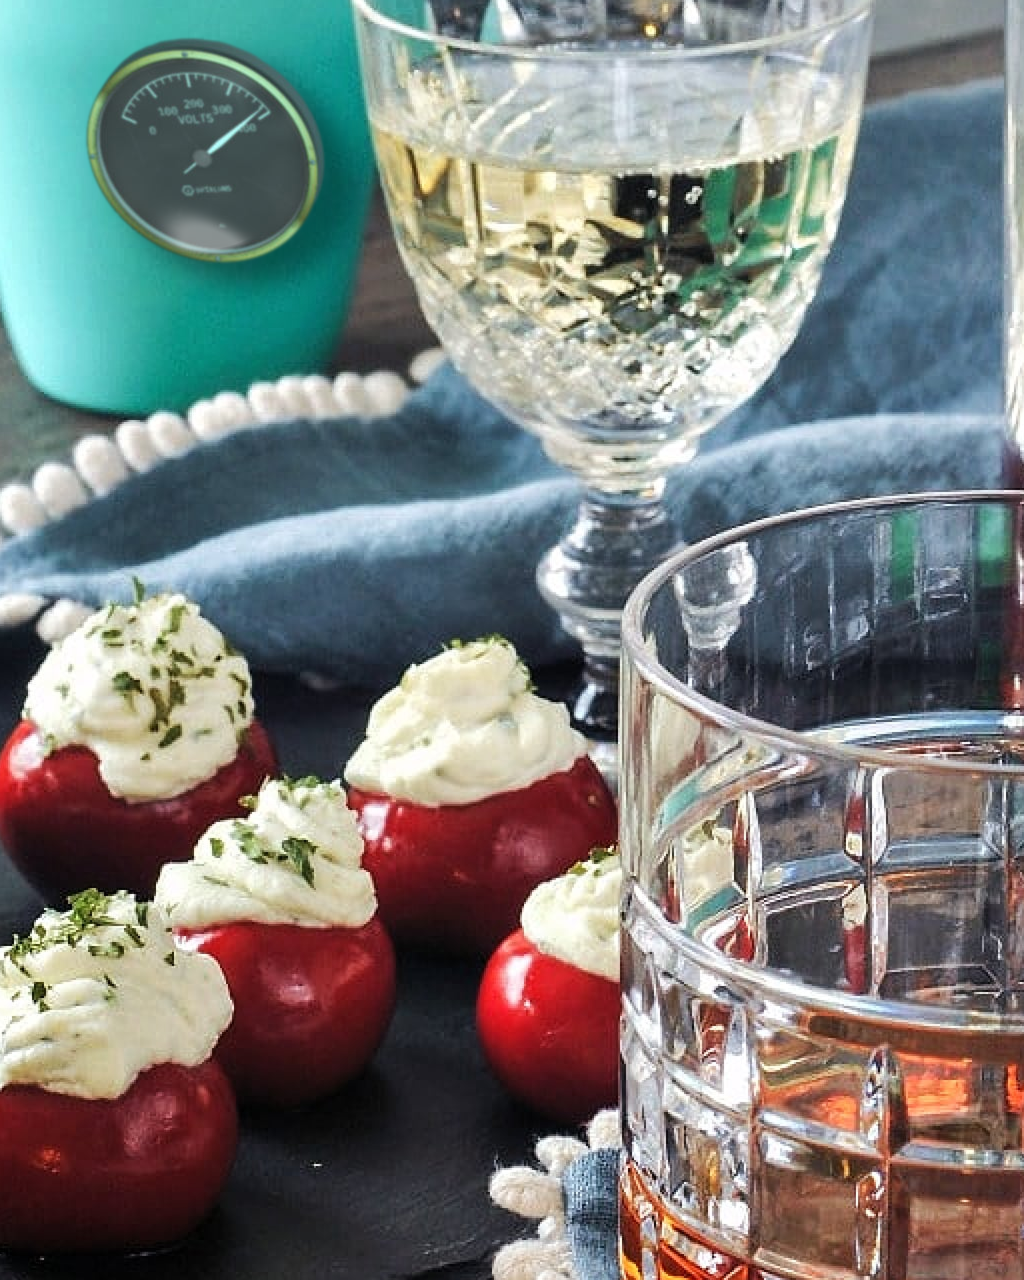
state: 380V
